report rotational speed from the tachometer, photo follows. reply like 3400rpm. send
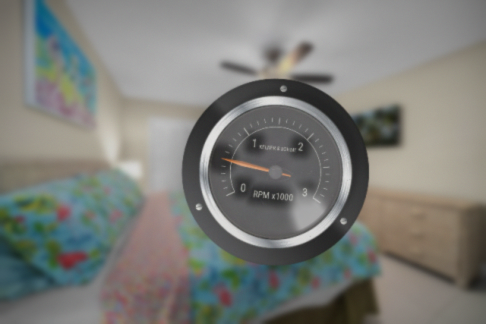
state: 500rpm
